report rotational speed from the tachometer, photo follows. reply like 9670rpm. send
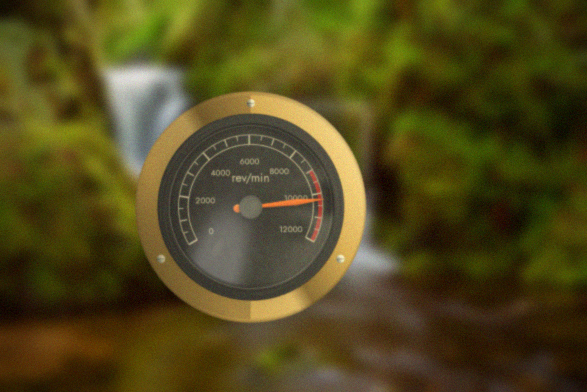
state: 10250rpm
